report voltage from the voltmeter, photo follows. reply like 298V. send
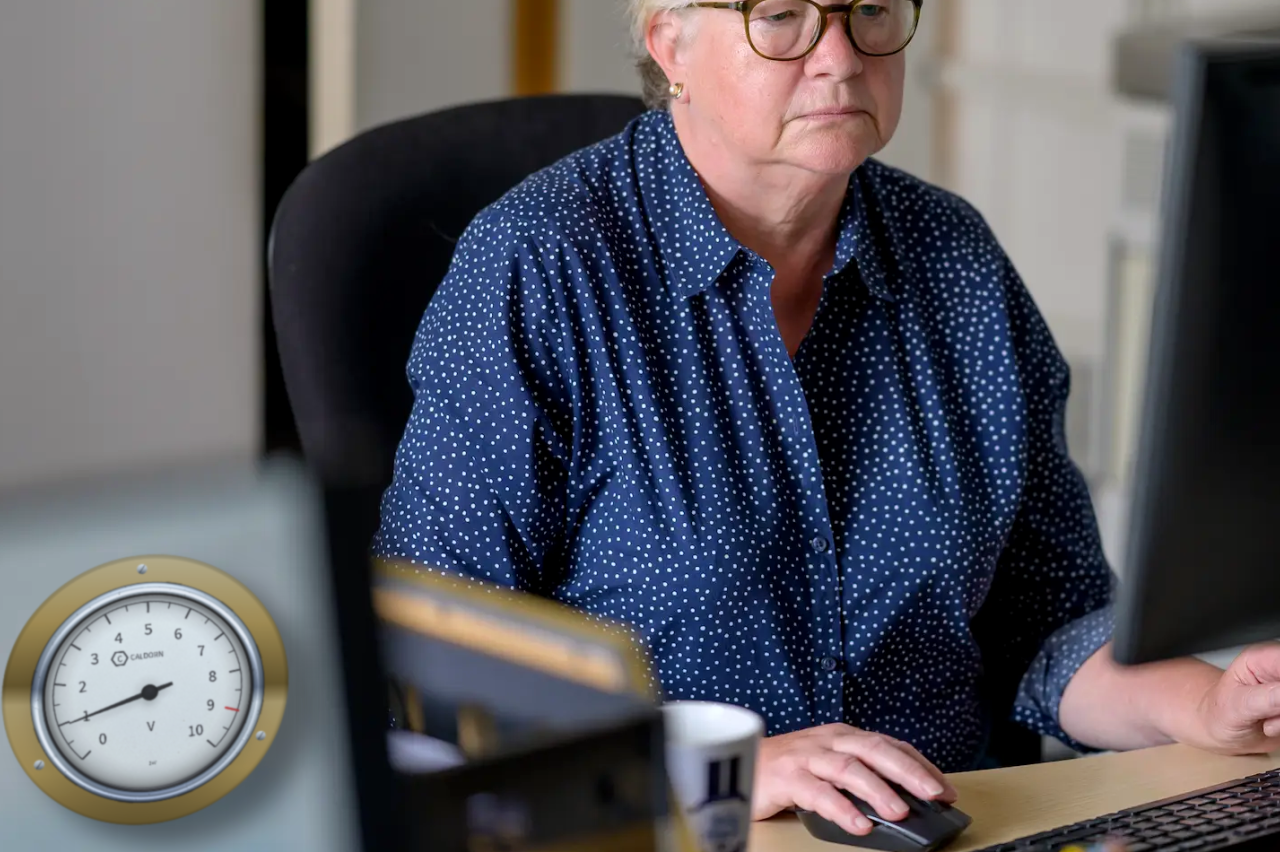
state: 1V
